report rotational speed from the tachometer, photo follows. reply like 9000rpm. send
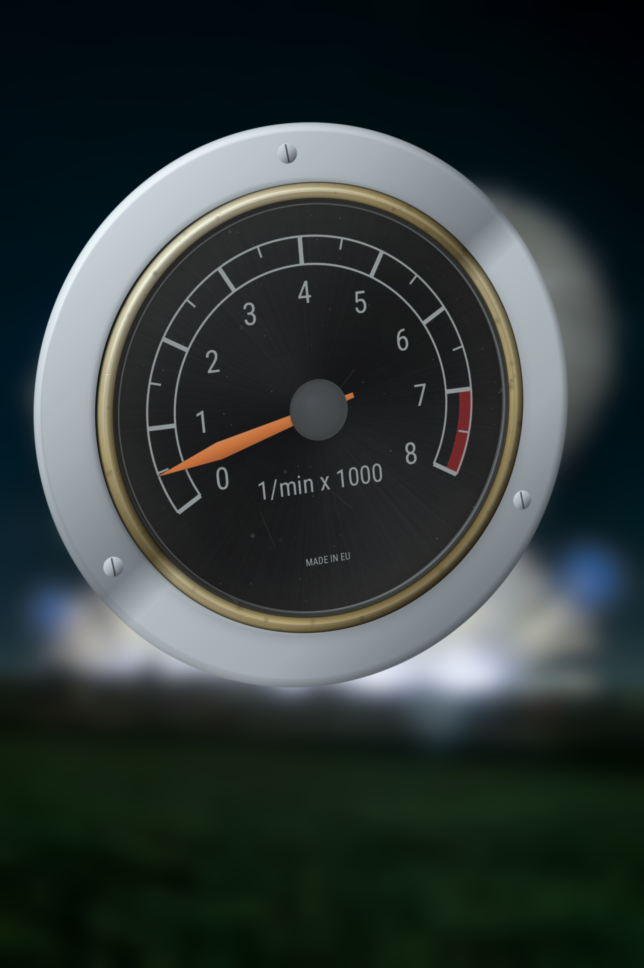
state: 500rpm
